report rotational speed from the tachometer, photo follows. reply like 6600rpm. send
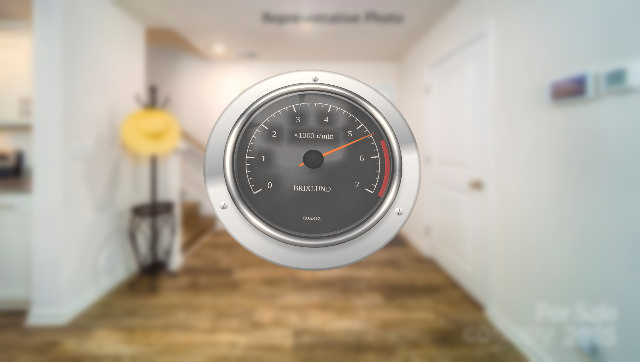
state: 5400rpm
